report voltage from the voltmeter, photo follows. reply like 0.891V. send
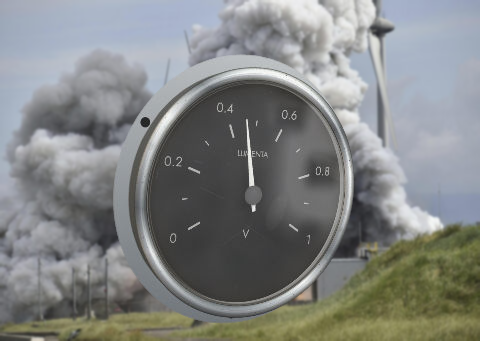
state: 0.45V
